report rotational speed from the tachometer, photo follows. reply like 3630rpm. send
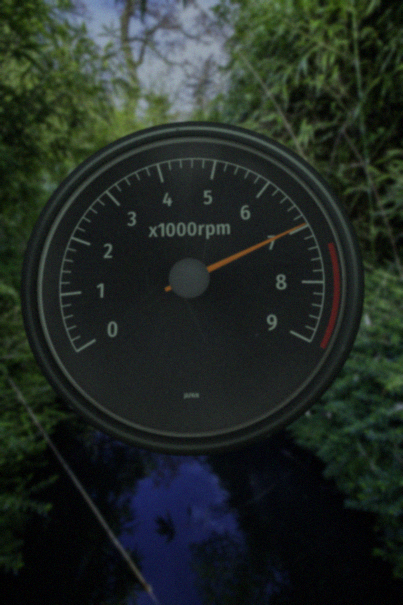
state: 7000rpm
